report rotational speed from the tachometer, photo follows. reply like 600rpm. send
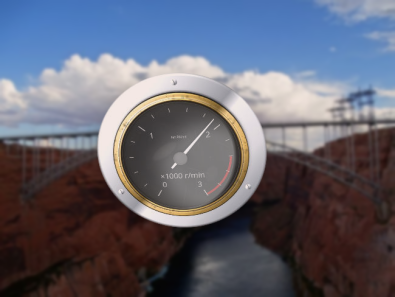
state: 1900rpm
